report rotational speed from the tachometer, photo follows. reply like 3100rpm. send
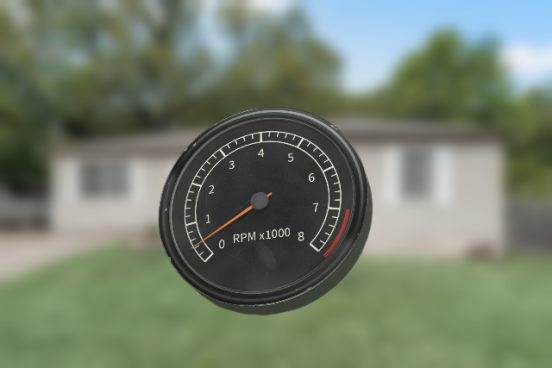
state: 400rpm
